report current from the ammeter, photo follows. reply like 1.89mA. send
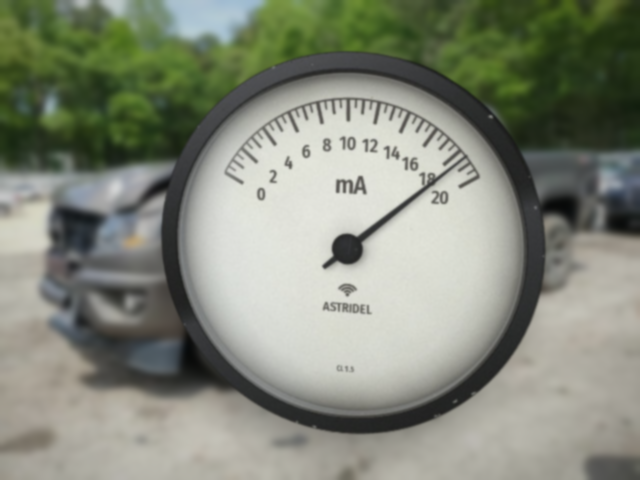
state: 18.5mA
